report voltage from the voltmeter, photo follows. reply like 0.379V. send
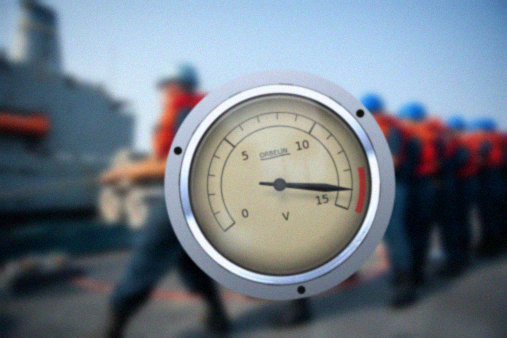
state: 14V
